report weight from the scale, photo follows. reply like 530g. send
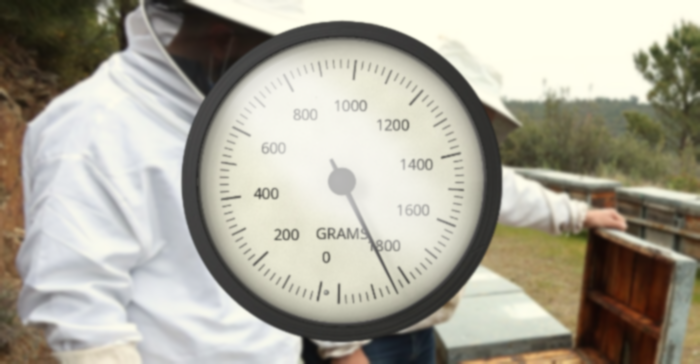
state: 1840g
